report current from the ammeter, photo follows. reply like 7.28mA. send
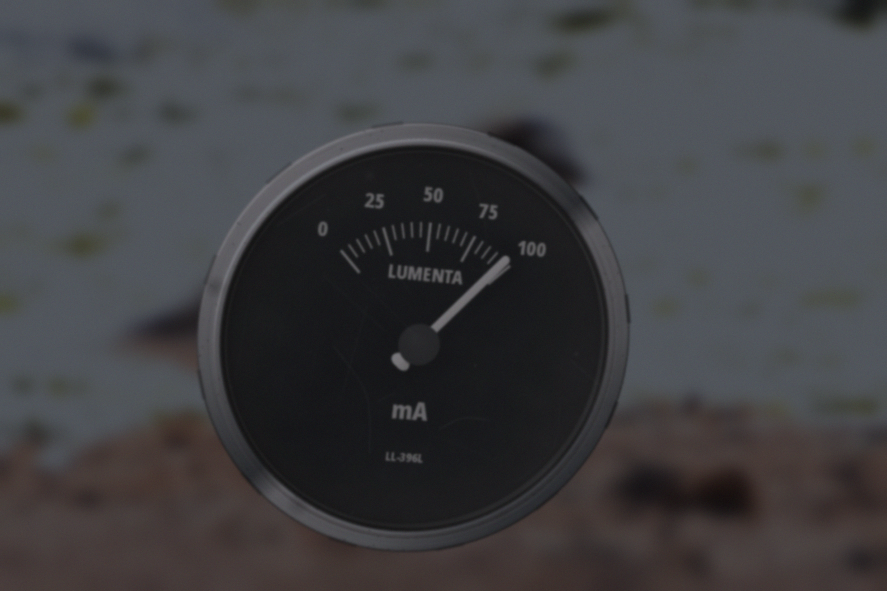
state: 95mA
